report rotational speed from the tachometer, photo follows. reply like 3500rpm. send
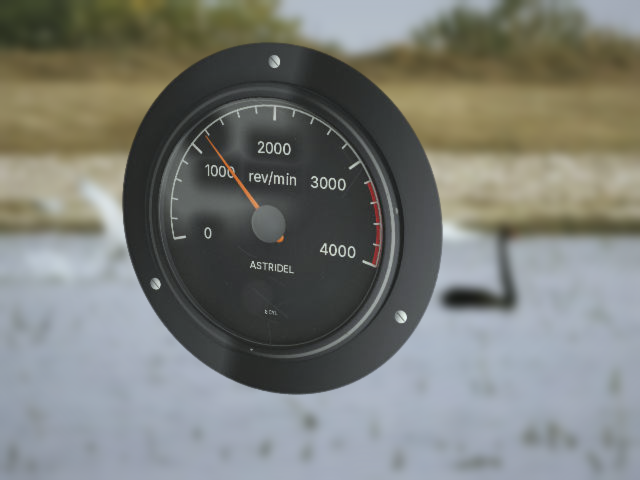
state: 1200rpm
